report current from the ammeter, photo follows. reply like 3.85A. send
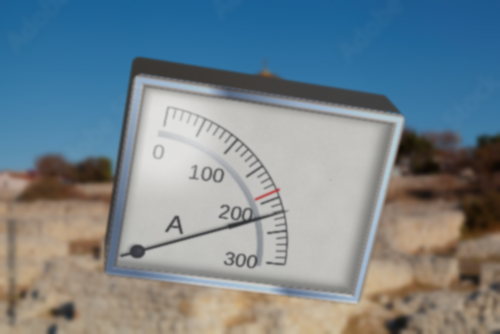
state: 220A
